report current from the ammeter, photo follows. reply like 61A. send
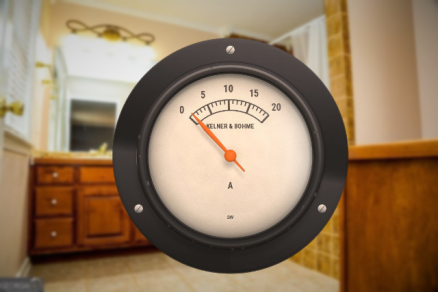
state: 1A
